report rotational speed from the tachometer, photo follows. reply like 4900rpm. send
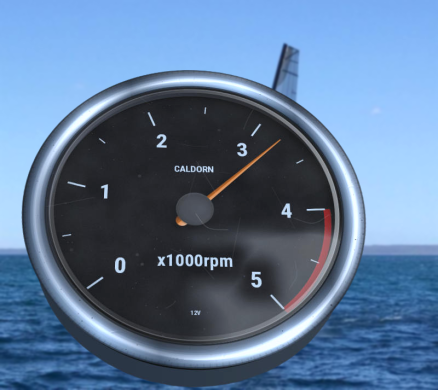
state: 3250rpm
